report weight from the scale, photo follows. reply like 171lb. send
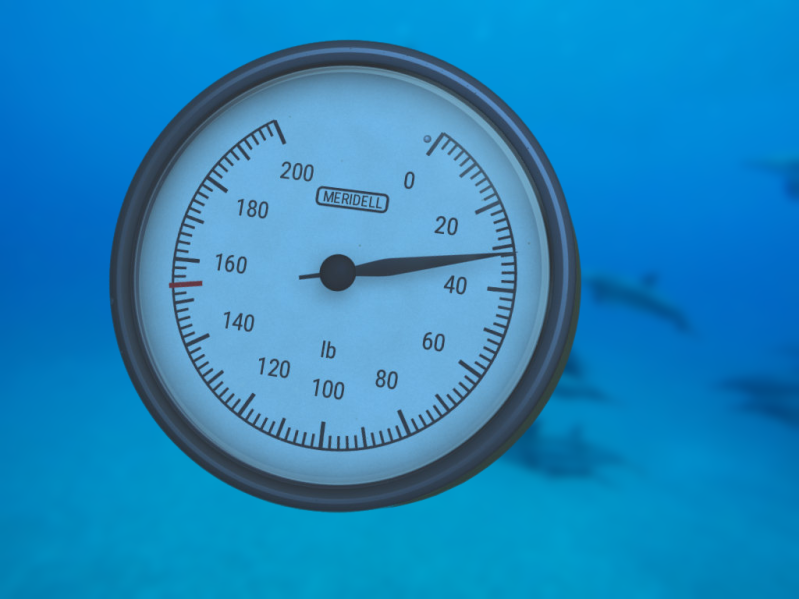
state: 32lb
